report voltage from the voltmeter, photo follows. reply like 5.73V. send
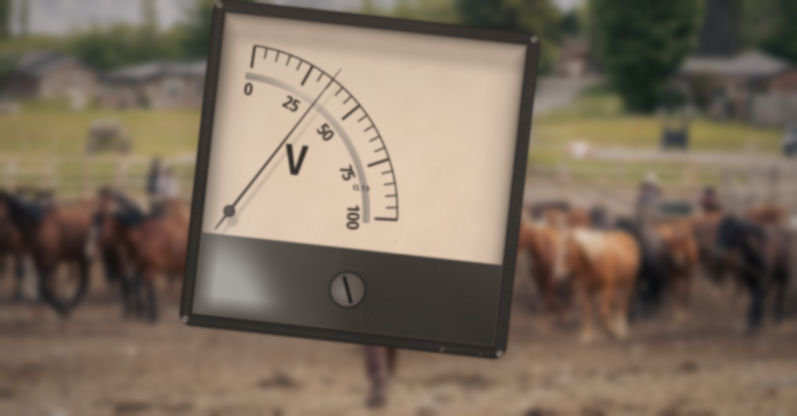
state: 35V
